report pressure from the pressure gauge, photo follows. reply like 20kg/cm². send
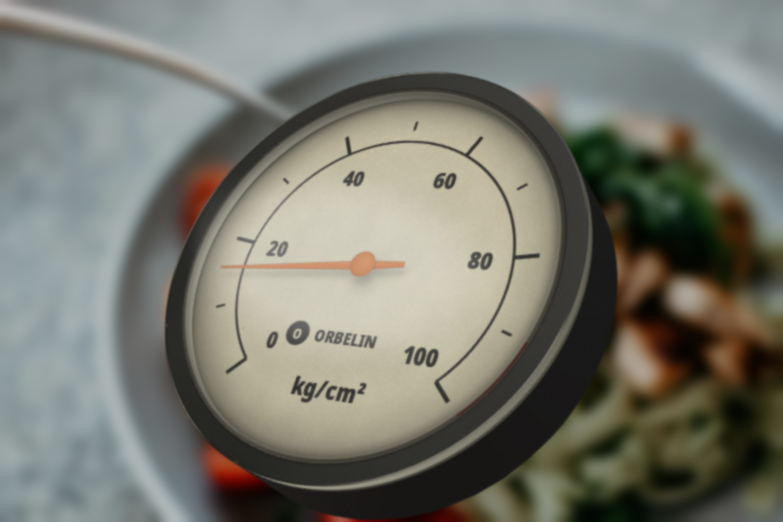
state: 15kg/cm²
